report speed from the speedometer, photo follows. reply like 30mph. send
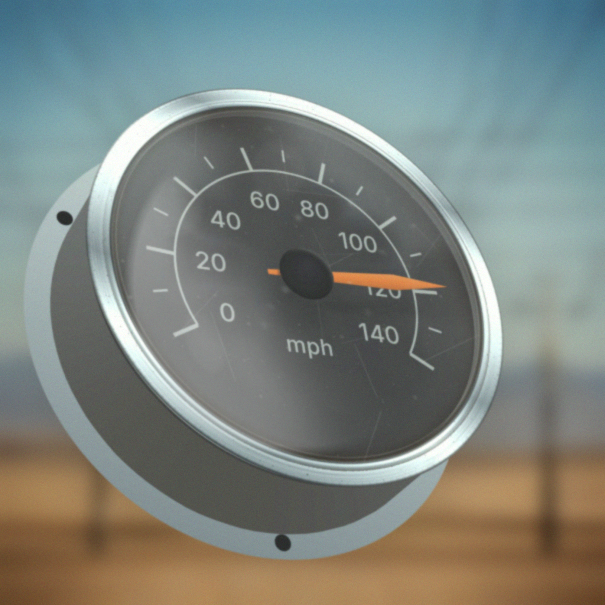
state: 120mph
